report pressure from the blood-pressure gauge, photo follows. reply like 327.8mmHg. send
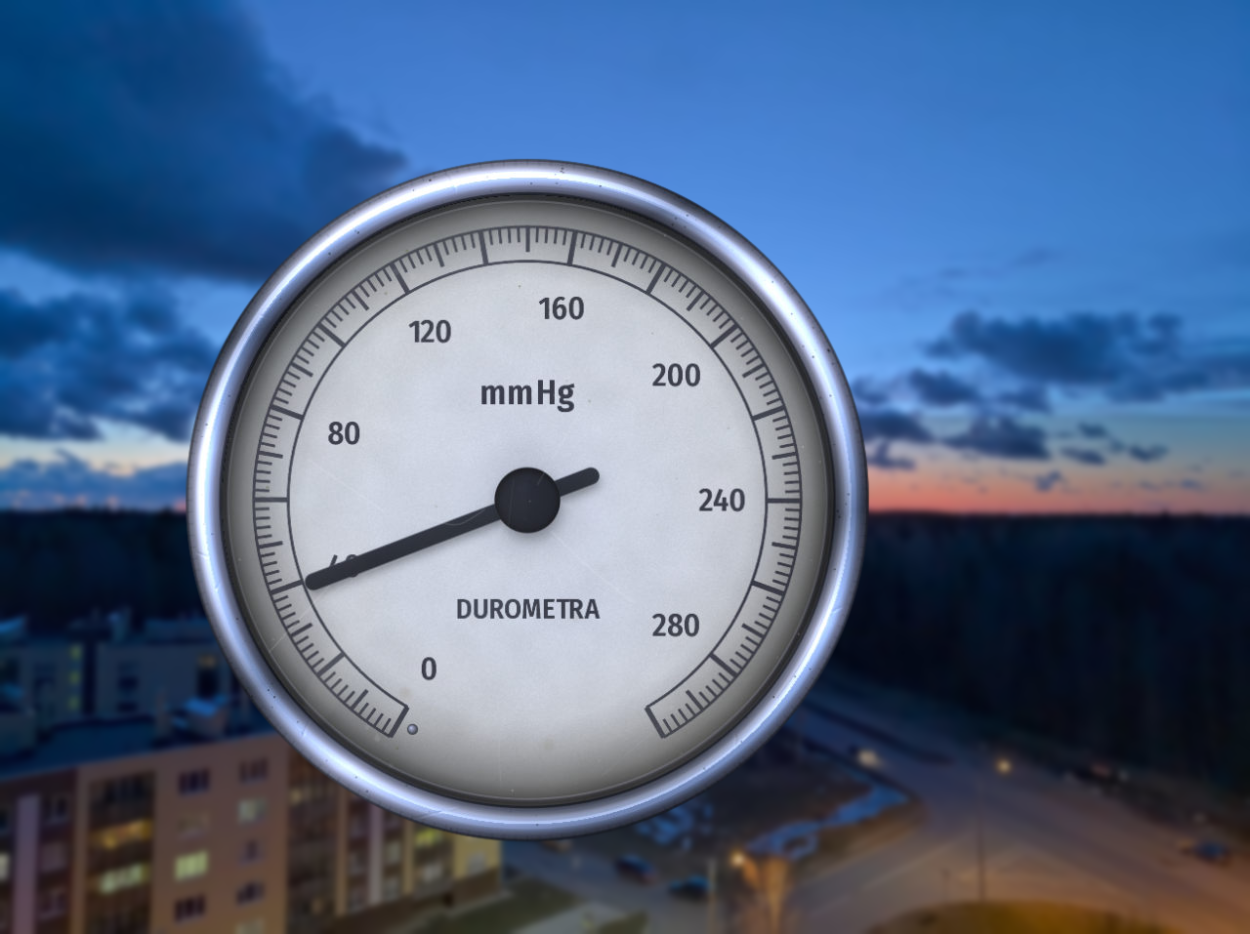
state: 39mmHg
